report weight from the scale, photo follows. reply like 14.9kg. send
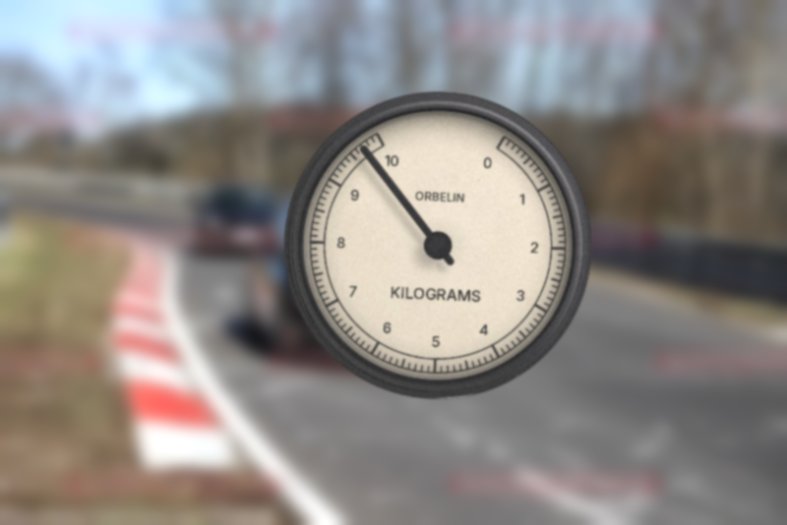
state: 9.7kg
